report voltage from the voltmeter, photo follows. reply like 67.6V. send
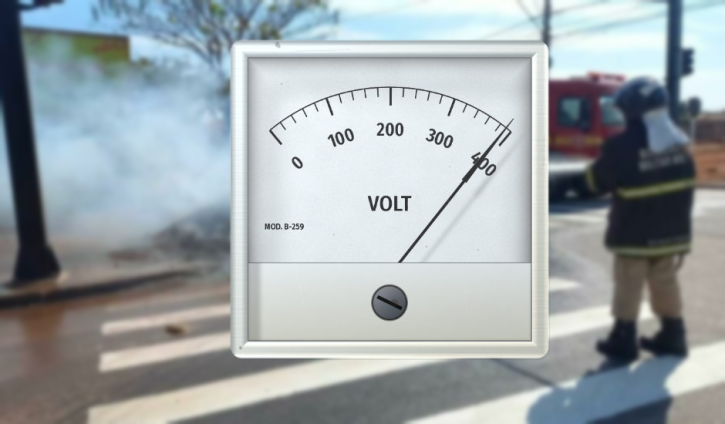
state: 390V
